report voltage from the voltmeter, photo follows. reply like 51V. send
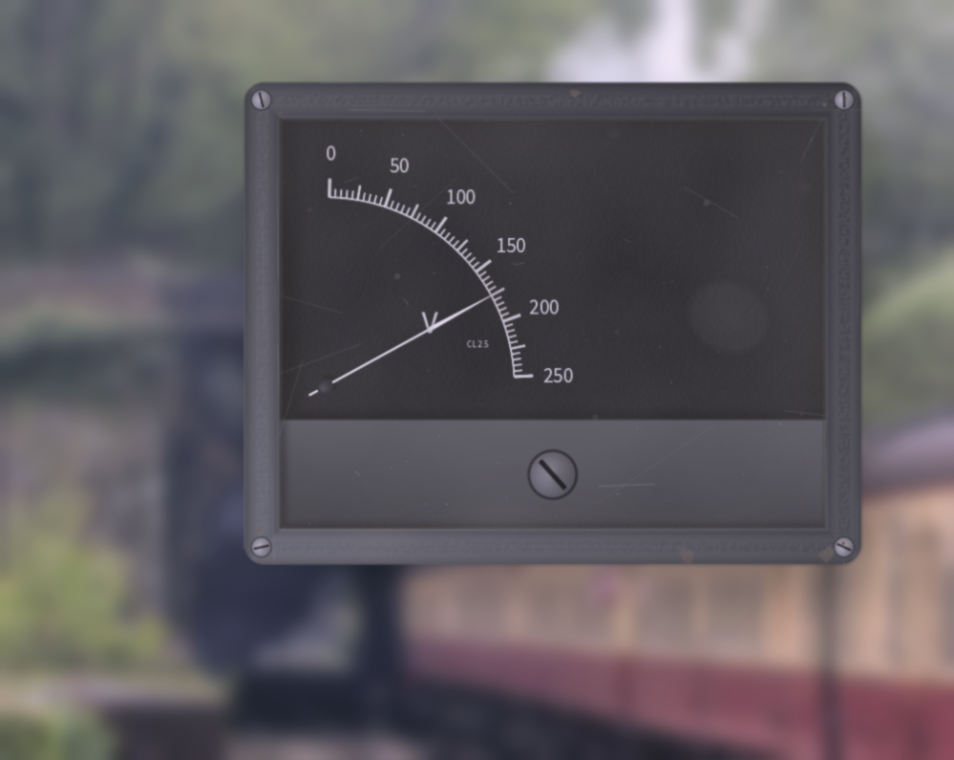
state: 175V
